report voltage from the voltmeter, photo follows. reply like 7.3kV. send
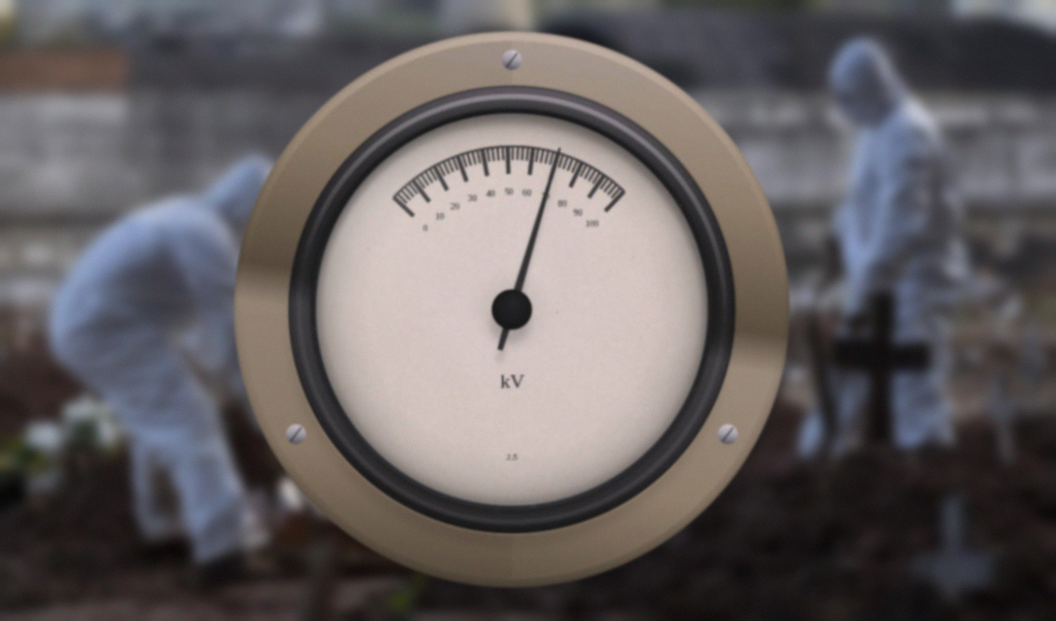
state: 70kV
